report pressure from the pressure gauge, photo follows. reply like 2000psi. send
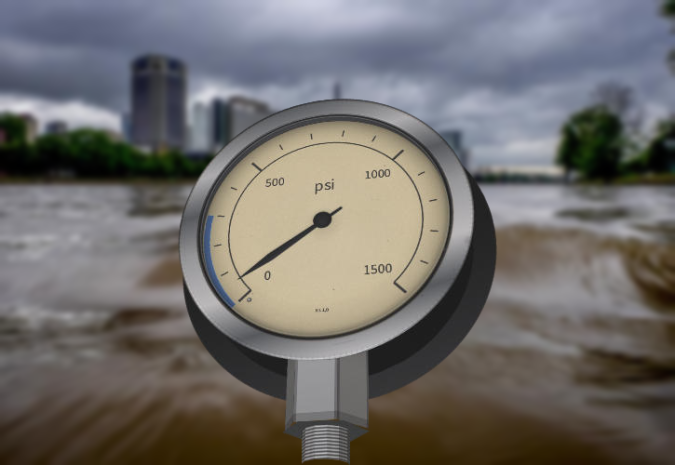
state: 50psi
